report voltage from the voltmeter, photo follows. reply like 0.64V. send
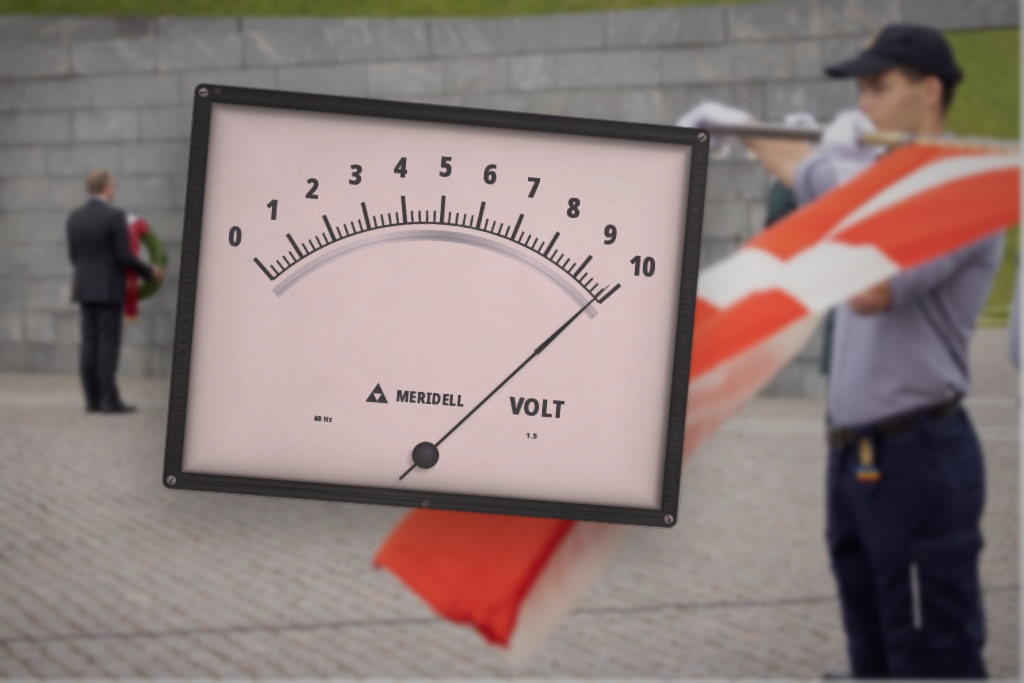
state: 9.8V
